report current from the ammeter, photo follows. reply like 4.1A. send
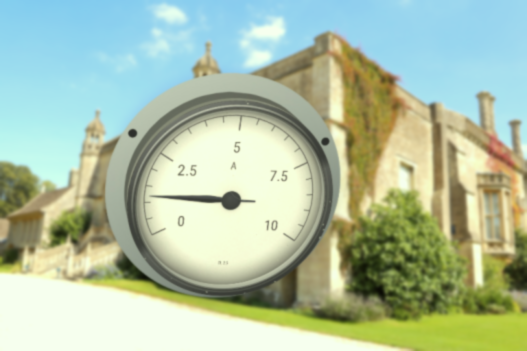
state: 1.25A
